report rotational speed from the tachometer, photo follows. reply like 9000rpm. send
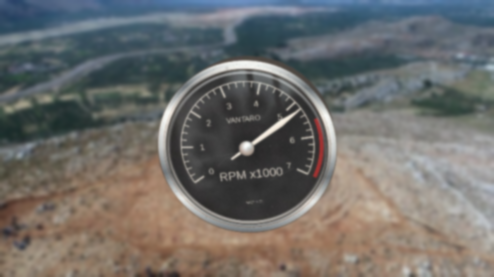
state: 5200rpm
